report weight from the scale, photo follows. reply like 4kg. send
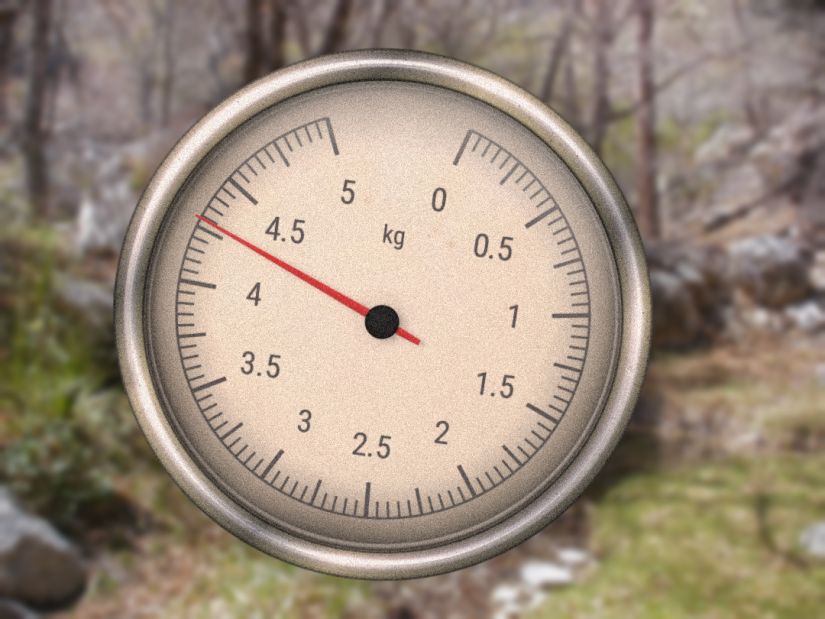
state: 4.3kg
